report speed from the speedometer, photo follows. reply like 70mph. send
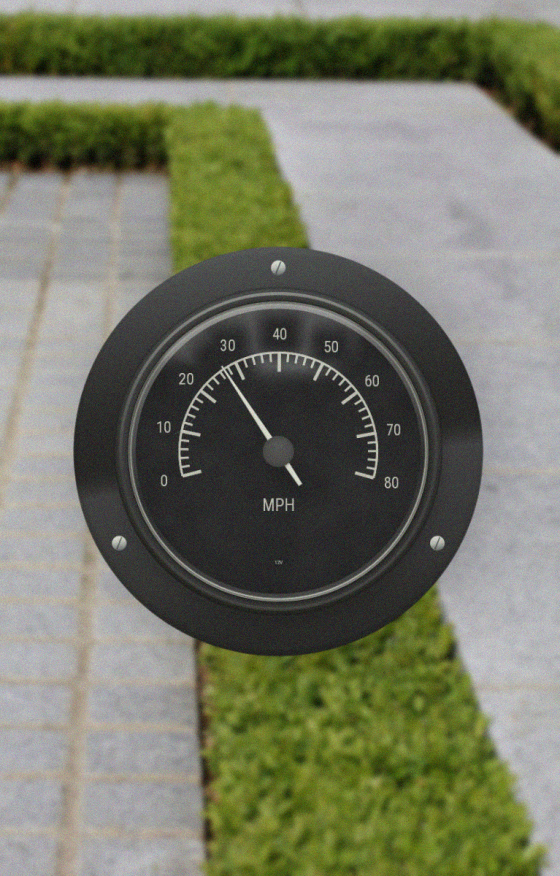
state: 27mph
